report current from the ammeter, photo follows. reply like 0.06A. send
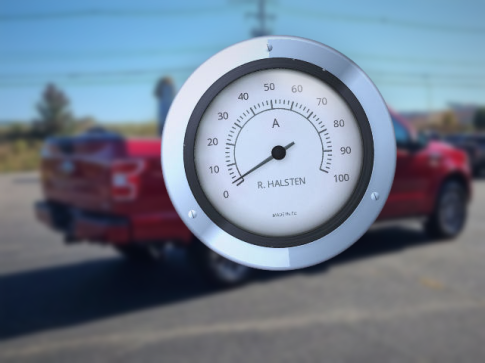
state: 2A
